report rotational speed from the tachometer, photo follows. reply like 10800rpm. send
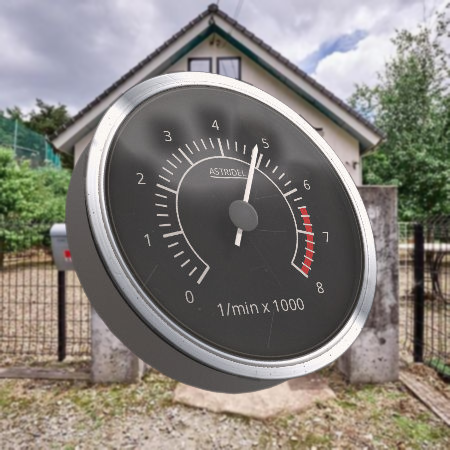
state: 4800rpm
